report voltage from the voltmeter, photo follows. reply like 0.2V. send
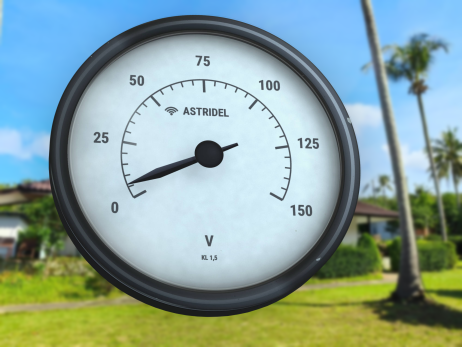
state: 5V
